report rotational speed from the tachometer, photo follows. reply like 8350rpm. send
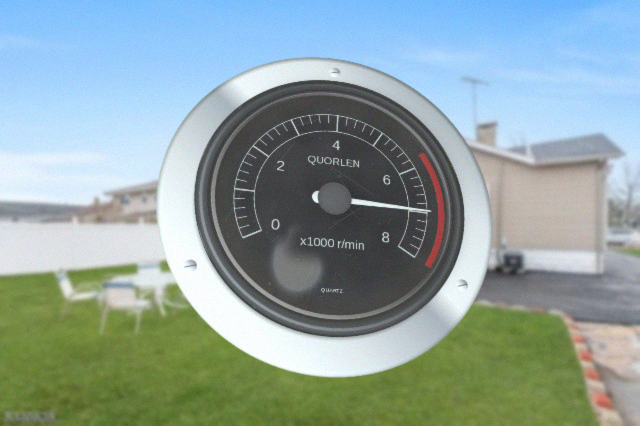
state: 7000rpm
